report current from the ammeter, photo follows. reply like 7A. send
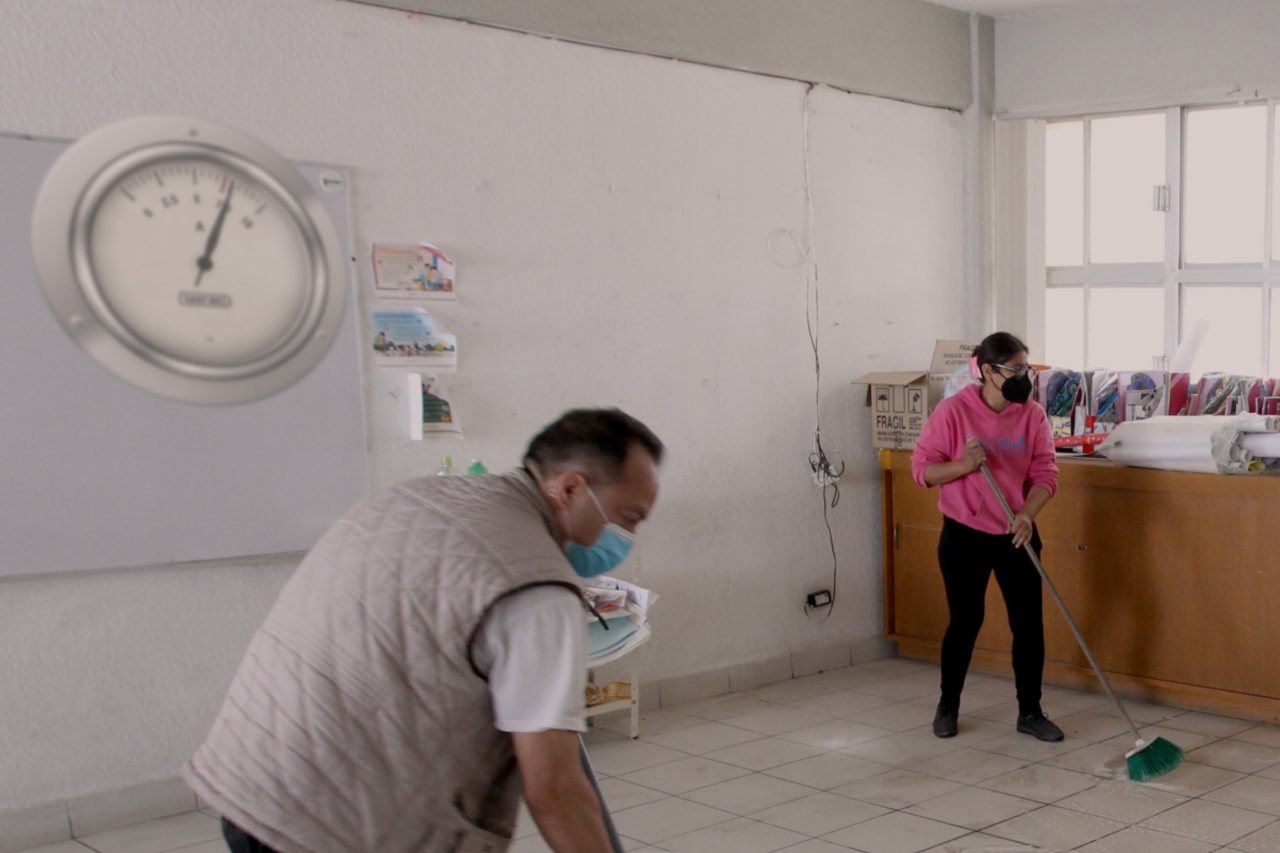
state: 7.5A
